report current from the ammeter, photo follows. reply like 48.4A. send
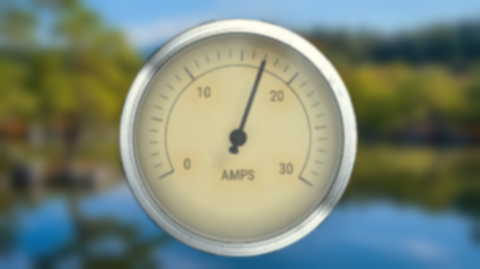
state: 17A
